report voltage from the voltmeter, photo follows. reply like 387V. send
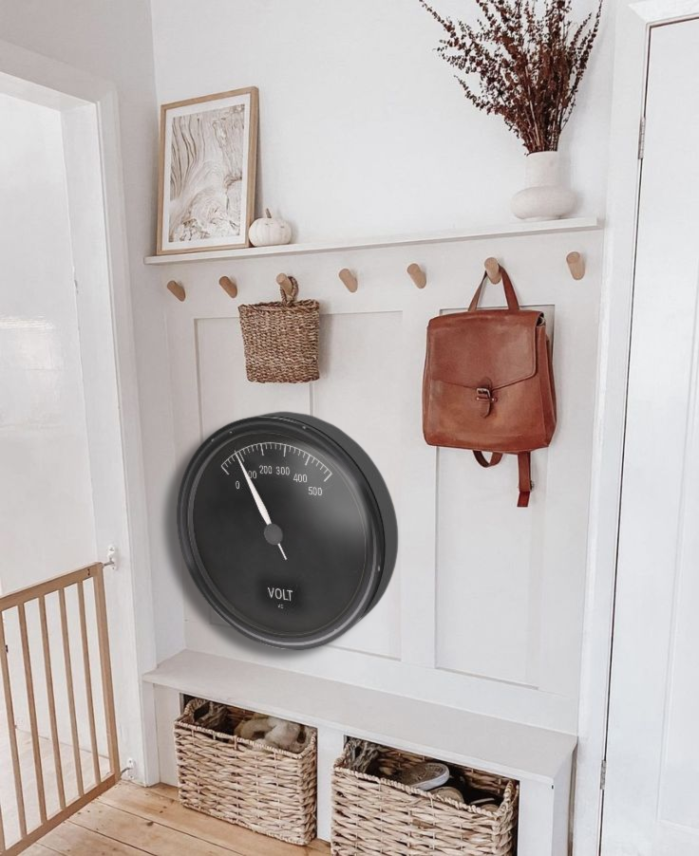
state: 100V
